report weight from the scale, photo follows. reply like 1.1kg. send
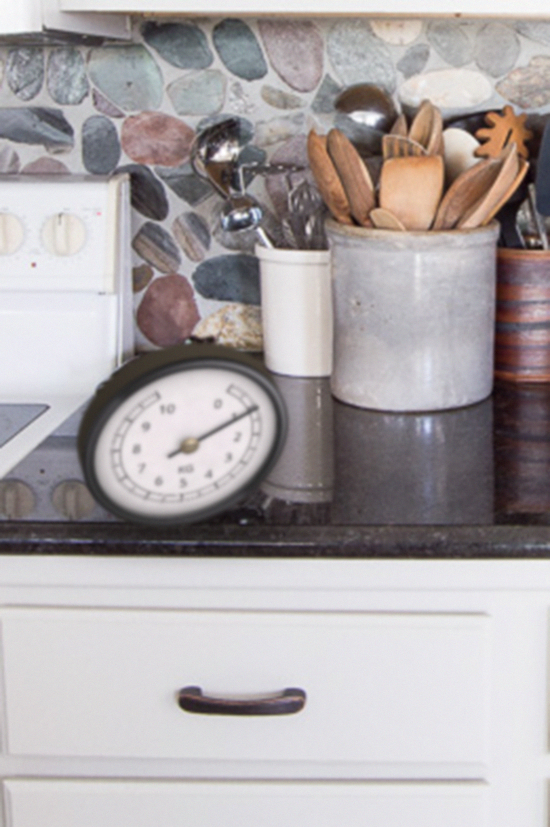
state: 1kg
